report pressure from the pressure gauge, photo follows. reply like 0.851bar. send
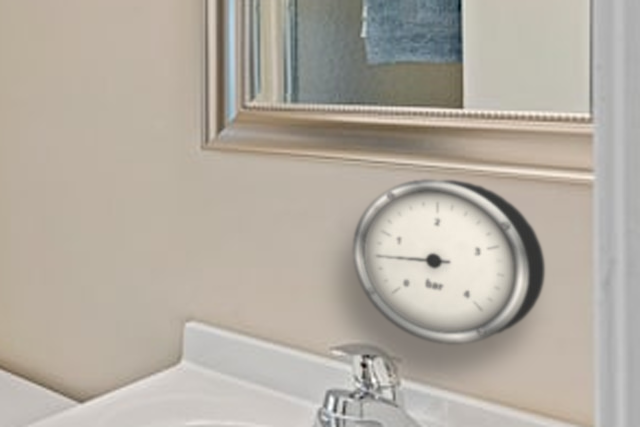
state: 0.6bar
